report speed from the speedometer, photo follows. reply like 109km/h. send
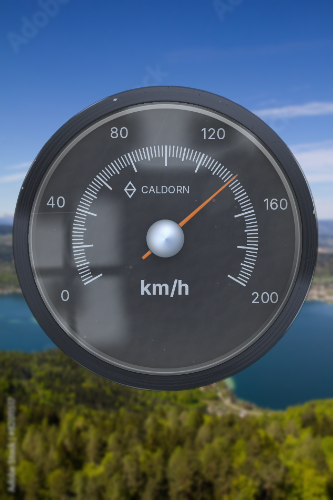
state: 140km/h
